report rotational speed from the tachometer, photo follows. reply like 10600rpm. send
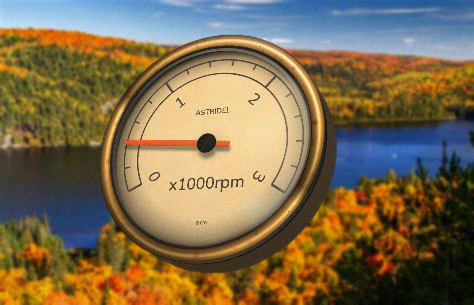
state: 400rpm
